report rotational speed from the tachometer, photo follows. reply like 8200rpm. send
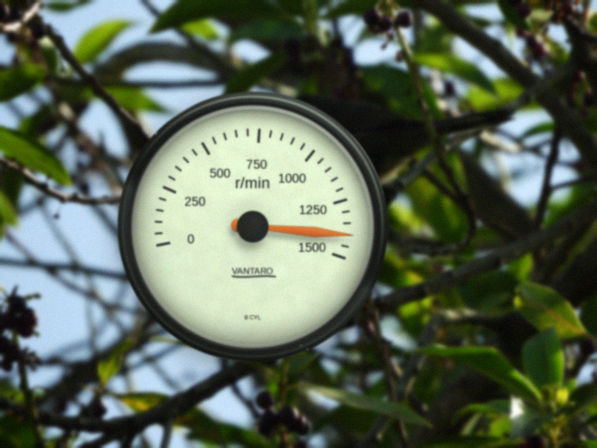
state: 1400rpm
